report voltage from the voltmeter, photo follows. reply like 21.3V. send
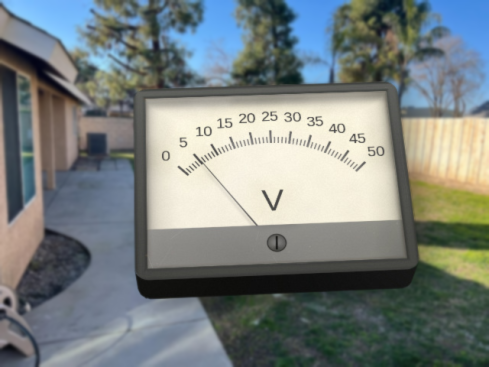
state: 5V
